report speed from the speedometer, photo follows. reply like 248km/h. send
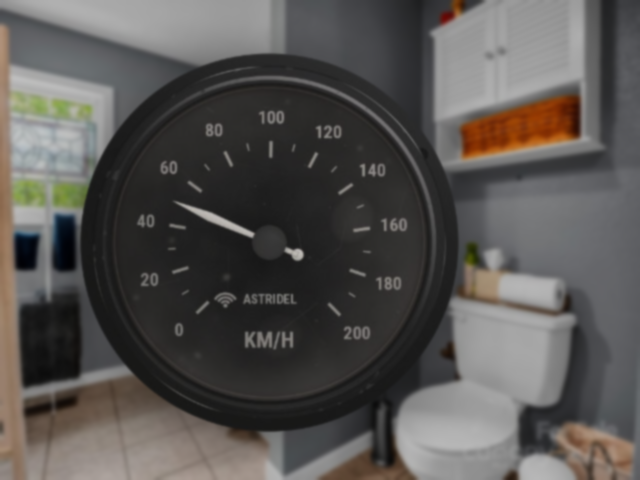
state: 50km/h
